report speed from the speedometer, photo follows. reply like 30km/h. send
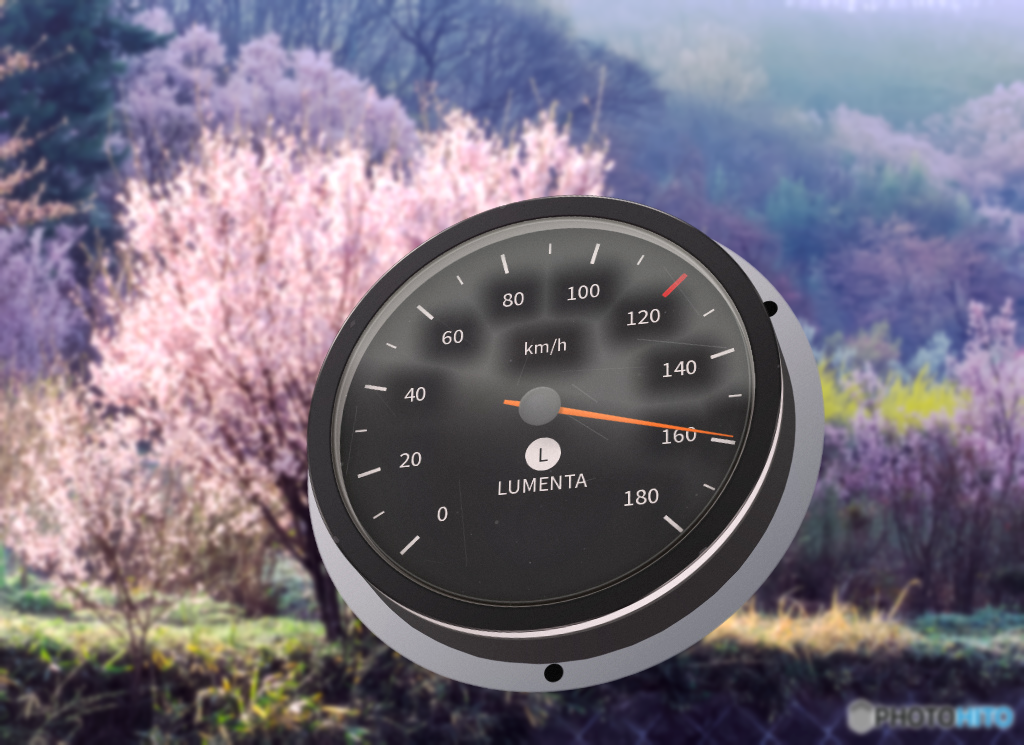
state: 160km/h
